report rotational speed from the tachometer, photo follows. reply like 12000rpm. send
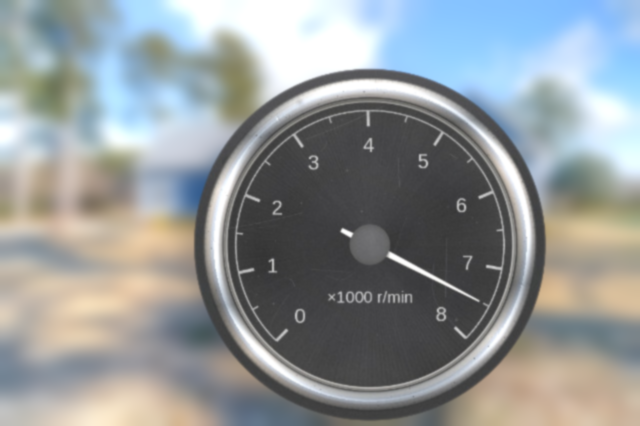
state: 7500rpm
